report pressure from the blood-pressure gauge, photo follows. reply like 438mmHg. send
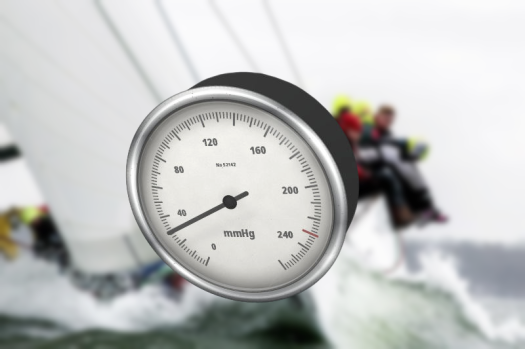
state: 30mmHg
